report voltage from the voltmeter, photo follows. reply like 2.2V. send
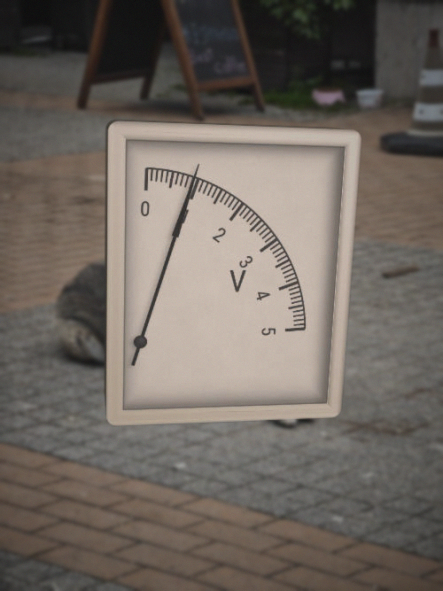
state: 0.9V
